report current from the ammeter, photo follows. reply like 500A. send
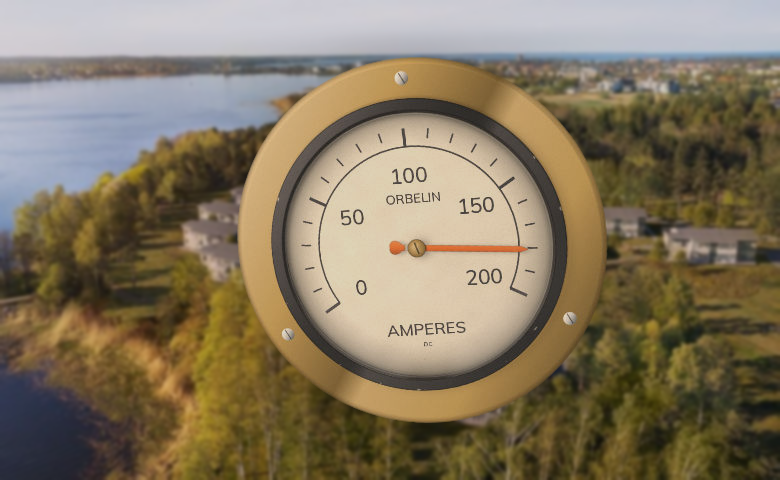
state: 180A
